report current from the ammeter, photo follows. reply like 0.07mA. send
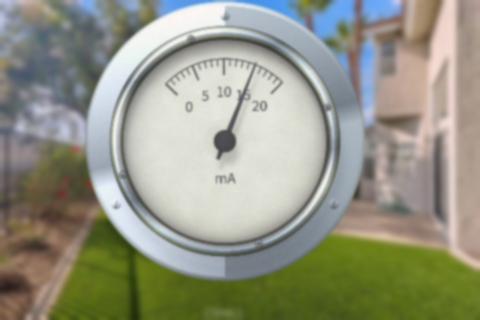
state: 15mA
